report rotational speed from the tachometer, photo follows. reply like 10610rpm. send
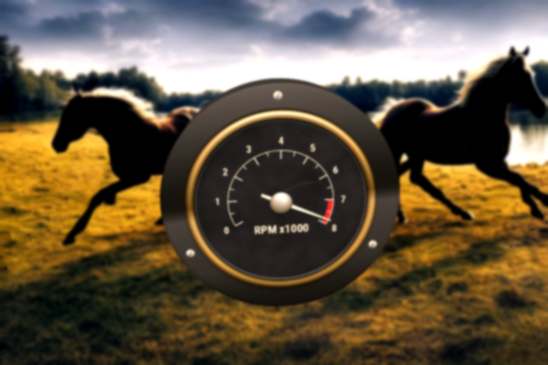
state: 7750rpm
